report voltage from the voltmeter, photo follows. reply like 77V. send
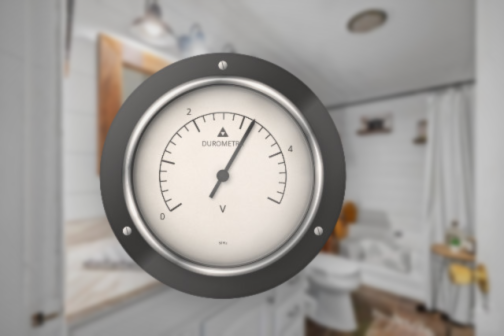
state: 3.2V
